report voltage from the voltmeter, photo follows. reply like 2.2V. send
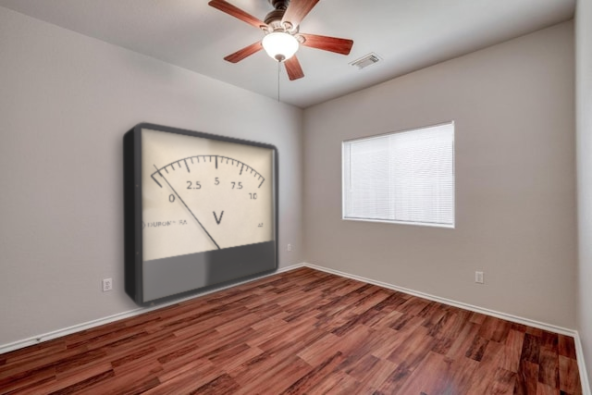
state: 0.5V
